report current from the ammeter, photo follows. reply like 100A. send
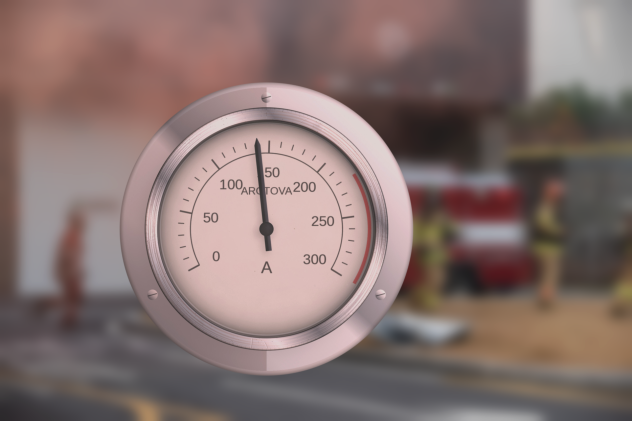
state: 140A
